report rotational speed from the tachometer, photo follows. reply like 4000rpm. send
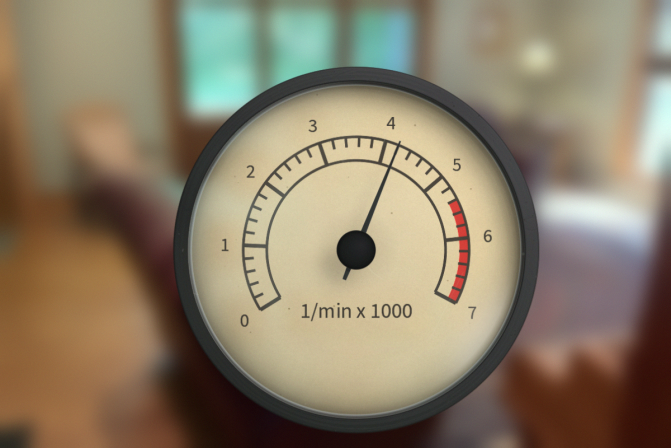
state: 4200rpm
